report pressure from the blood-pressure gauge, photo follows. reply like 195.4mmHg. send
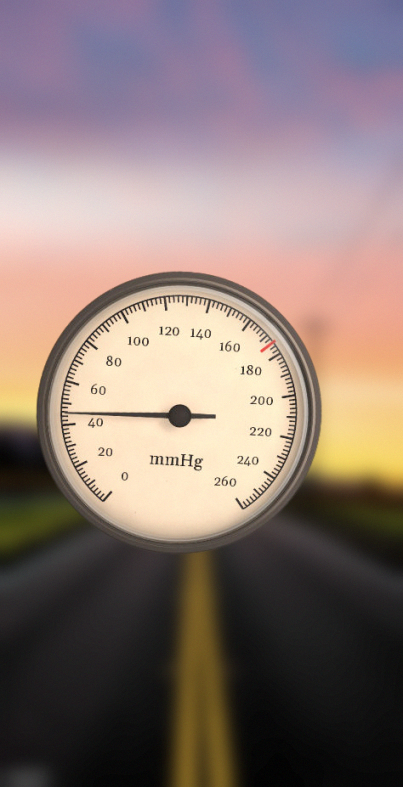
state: 46mmHg
